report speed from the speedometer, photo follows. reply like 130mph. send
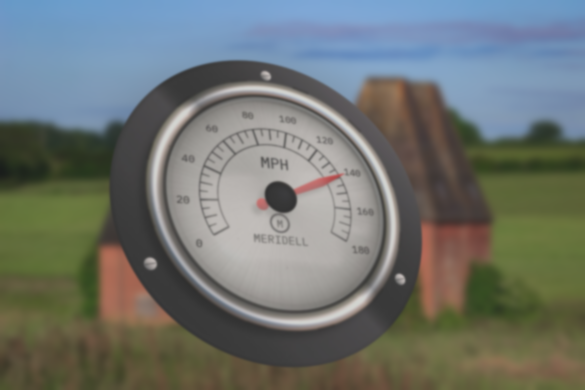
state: 140mph
